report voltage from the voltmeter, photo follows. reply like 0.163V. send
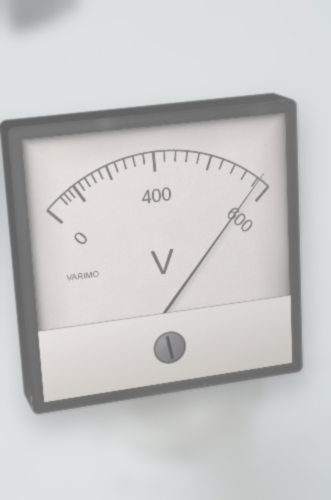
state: 580V
